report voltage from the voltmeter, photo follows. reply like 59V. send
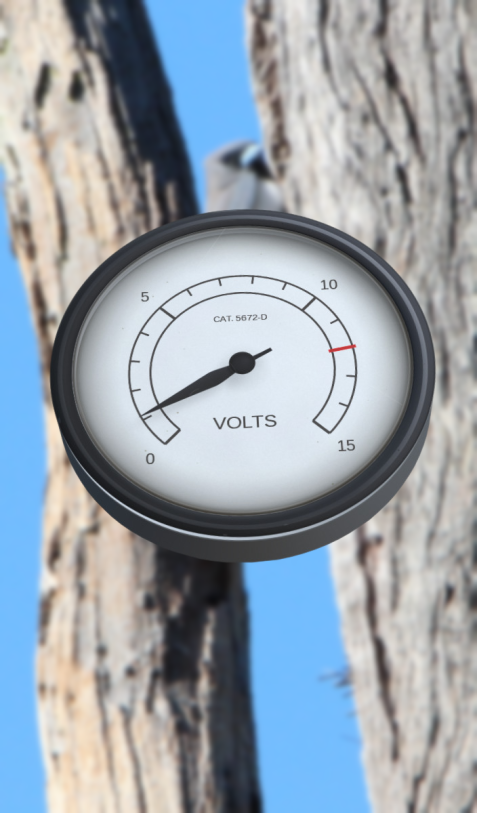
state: 1V
